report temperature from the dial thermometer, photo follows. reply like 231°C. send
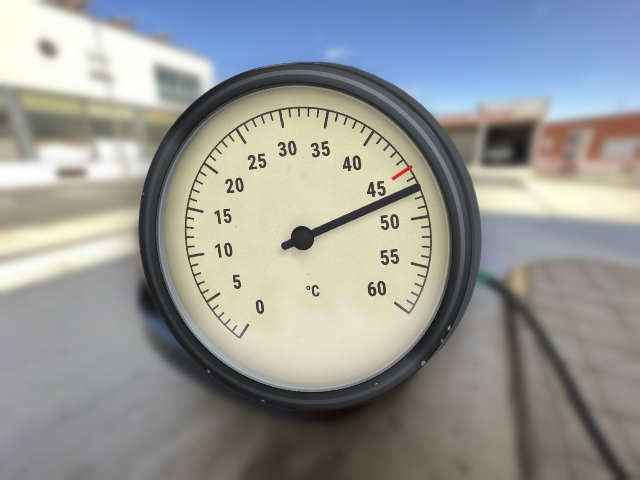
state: 47°C
